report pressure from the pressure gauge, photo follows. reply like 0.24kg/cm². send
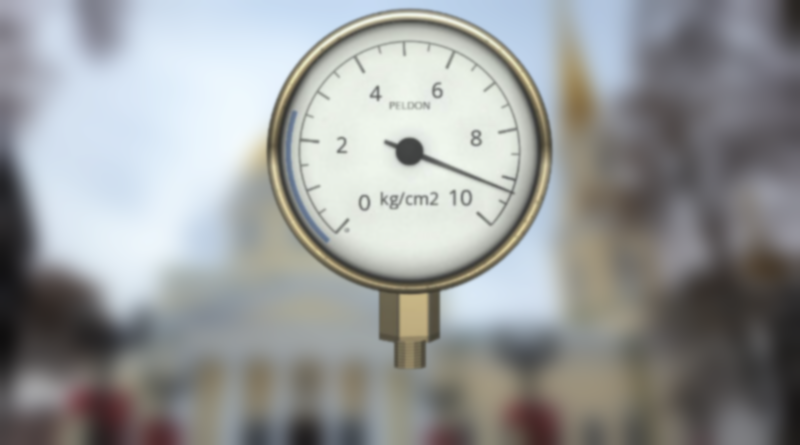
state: 9.25kg/cm²
